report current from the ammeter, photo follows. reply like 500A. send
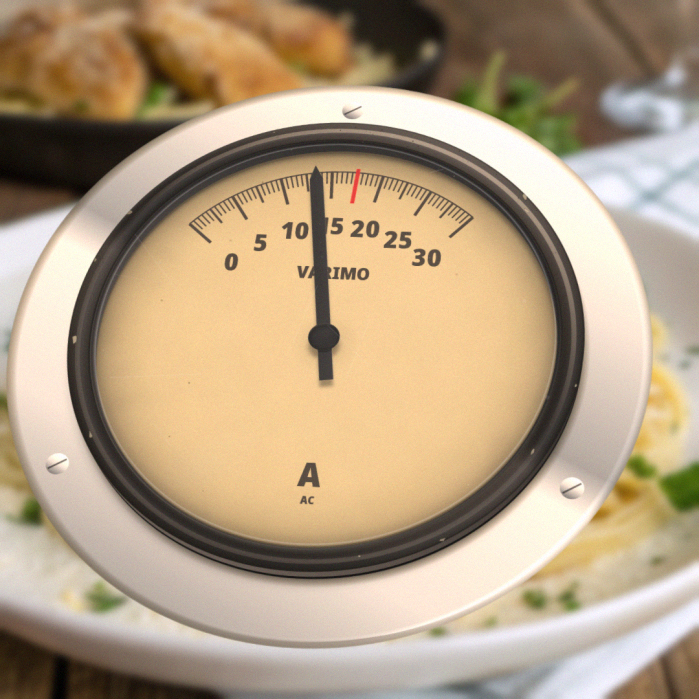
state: 13.5A
